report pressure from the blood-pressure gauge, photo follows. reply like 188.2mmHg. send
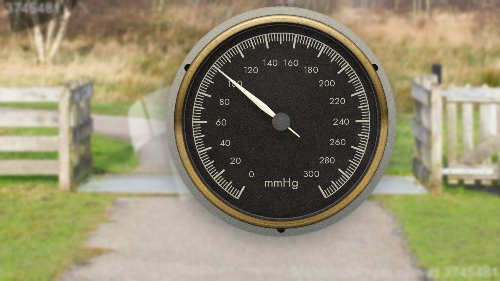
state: 100mmHg
